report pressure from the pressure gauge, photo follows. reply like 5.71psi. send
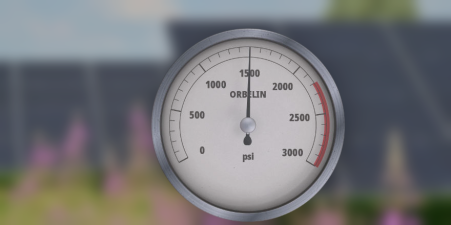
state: 1500psi
